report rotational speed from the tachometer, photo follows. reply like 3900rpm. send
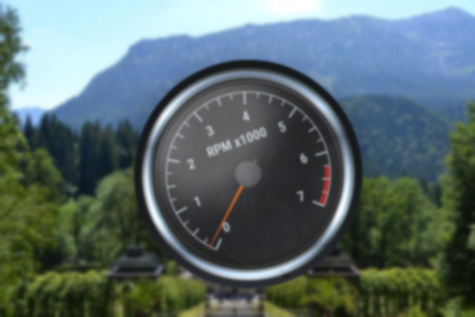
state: 125rpm
